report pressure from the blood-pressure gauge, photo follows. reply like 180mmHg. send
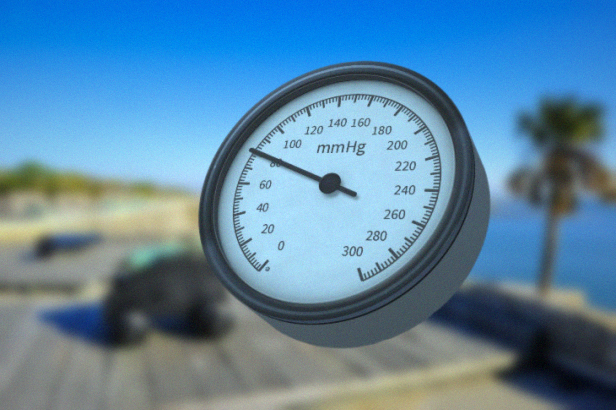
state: 80mmHg
